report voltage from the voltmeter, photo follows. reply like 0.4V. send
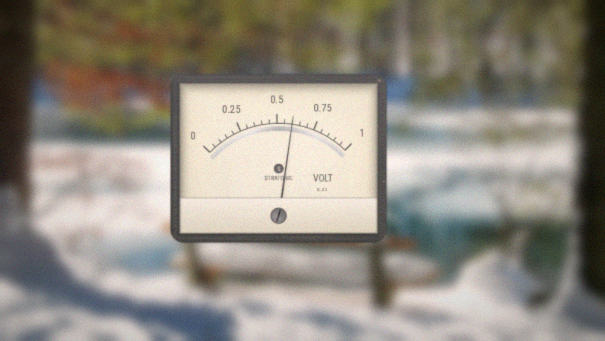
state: 0.6V
